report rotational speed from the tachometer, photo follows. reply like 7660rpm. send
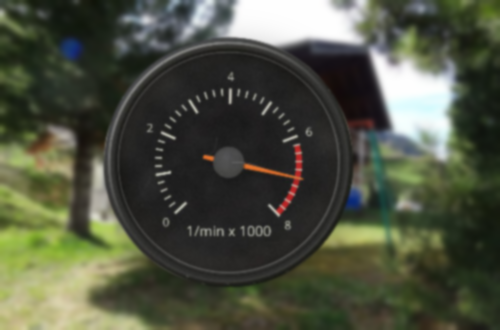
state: 7000rpm
